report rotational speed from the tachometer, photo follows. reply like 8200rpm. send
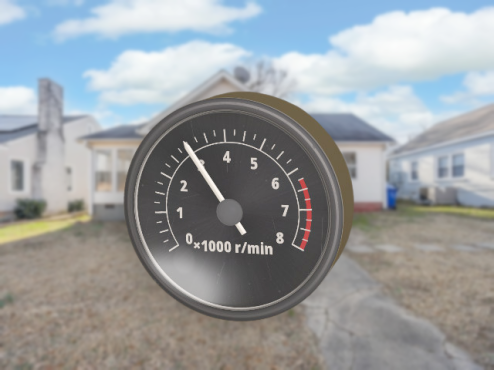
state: 3000rpm
